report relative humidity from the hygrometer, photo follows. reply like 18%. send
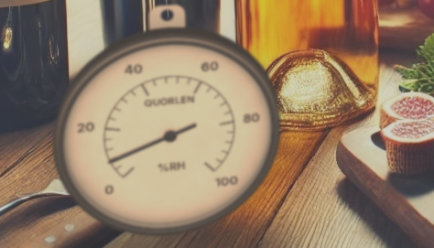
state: 8%
